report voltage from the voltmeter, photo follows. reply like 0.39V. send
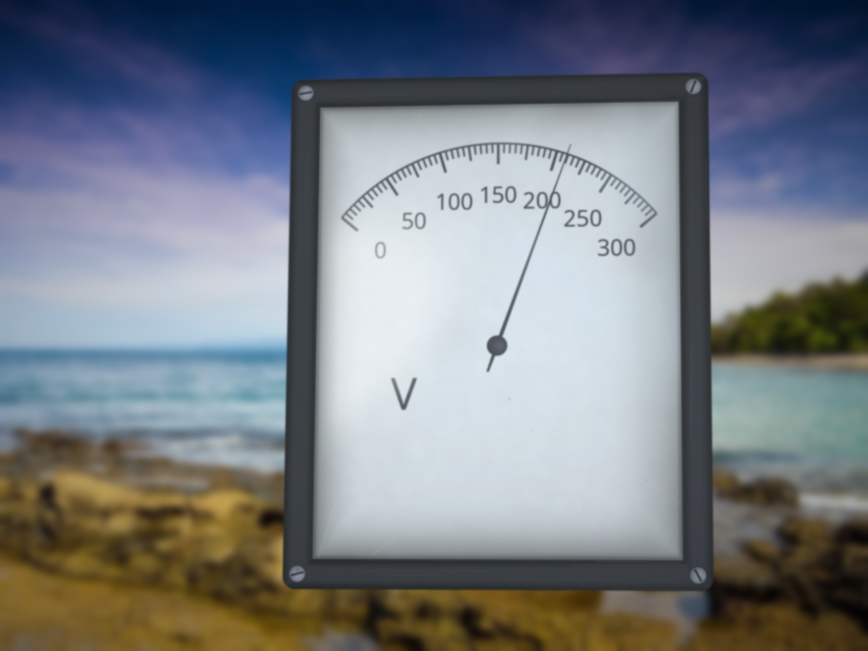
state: 210V
